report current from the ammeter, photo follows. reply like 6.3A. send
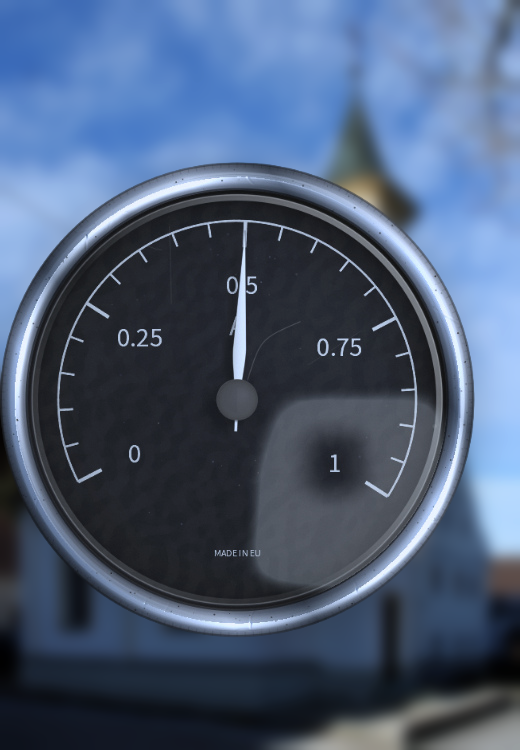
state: 0.5A
